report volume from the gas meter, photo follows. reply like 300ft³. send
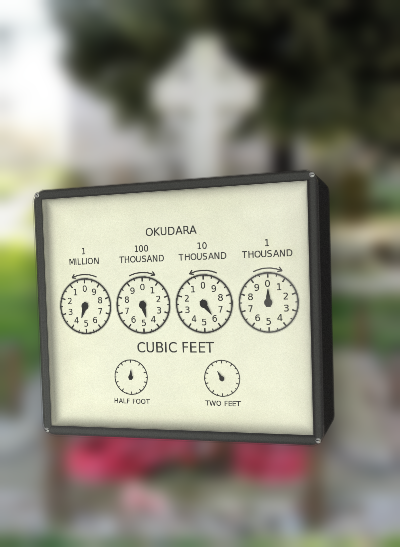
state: 446000ft³
